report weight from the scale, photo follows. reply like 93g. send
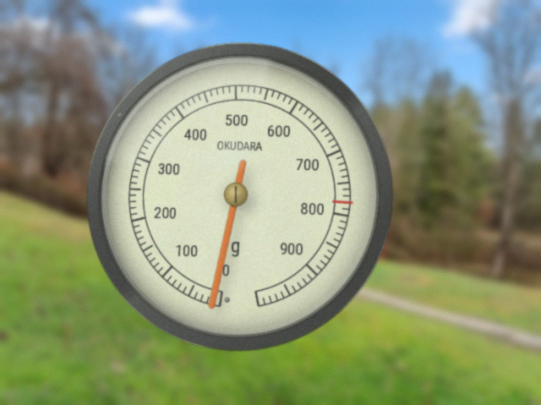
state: 10g
